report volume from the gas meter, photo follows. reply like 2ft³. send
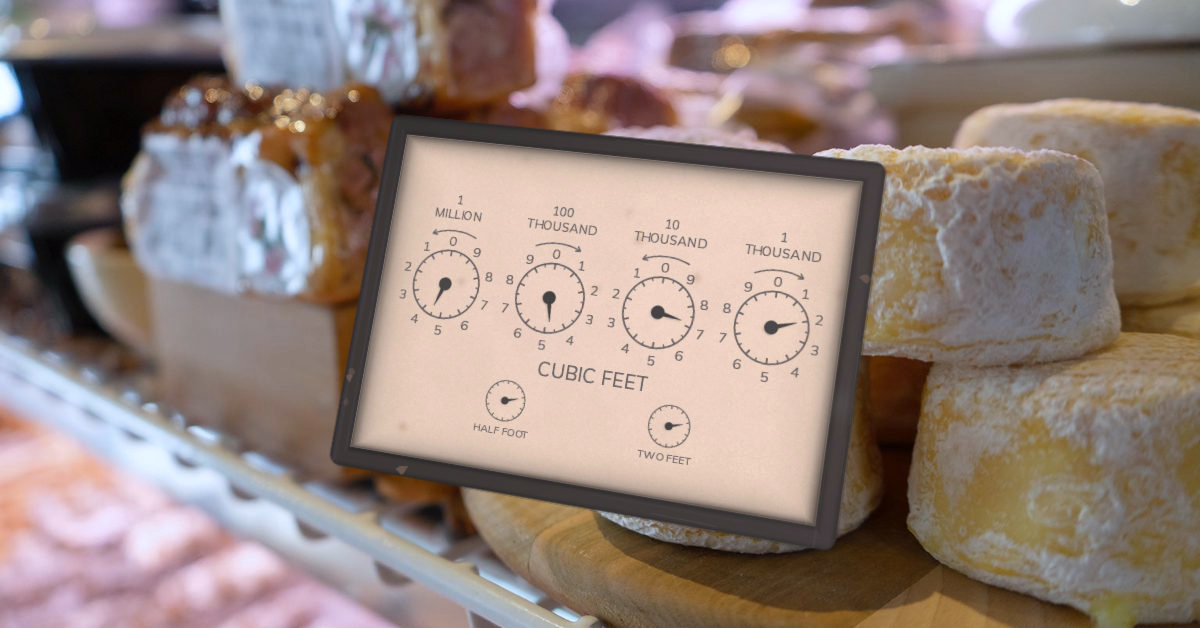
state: 447200ft³
